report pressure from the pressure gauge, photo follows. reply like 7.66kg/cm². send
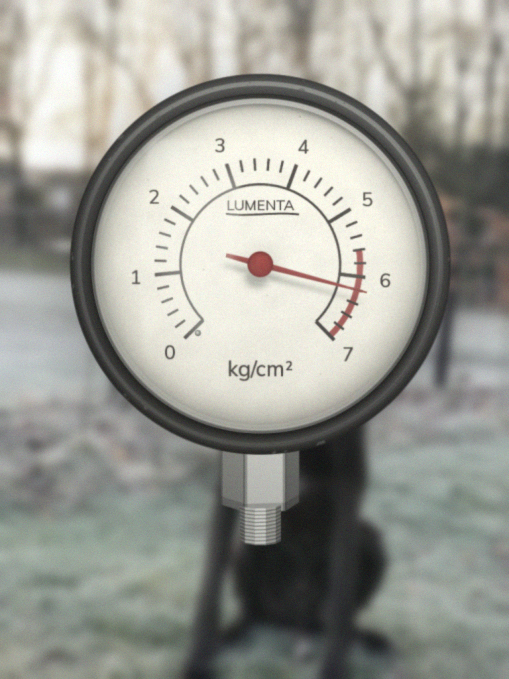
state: 6.2kg/cm²
